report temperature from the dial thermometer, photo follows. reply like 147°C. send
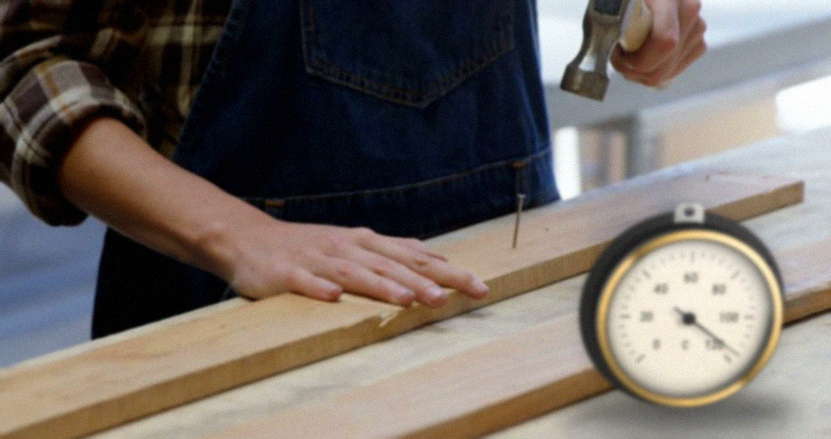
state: 116°C
